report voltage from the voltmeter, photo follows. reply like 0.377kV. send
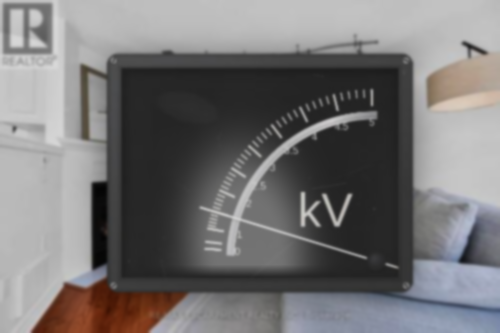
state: 1.5kV
